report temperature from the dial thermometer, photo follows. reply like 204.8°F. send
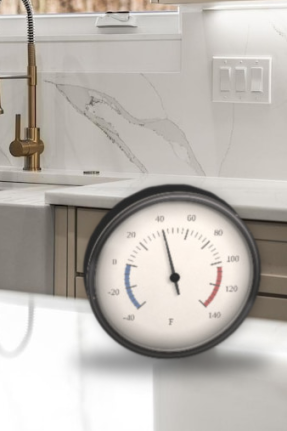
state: 40°F
